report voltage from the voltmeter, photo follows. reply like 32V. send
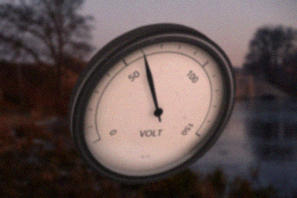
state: 60V
